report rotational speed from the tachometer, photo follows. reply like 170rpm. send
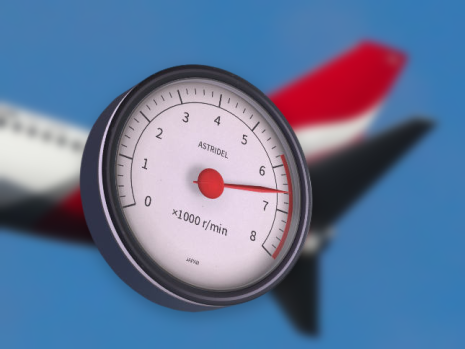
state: 6600rpm
